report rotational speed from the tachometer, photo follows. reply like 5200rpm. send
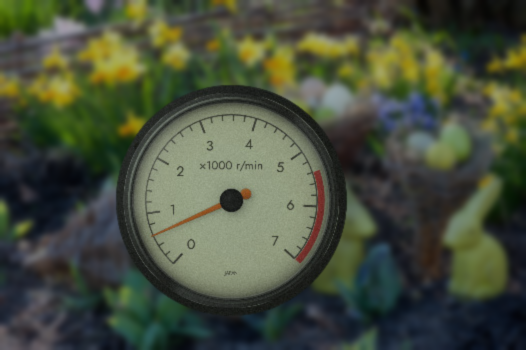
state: 600rpm
